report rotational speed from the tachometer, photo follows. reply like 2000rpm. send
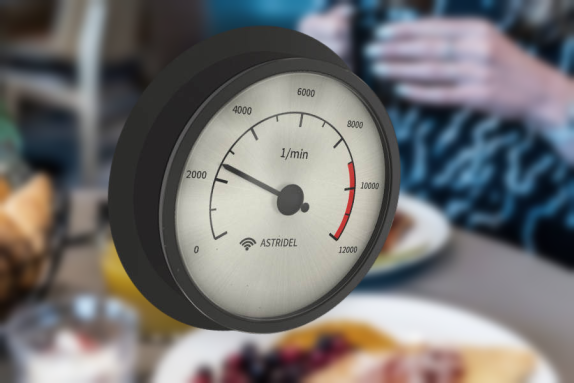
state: 2500rpm
